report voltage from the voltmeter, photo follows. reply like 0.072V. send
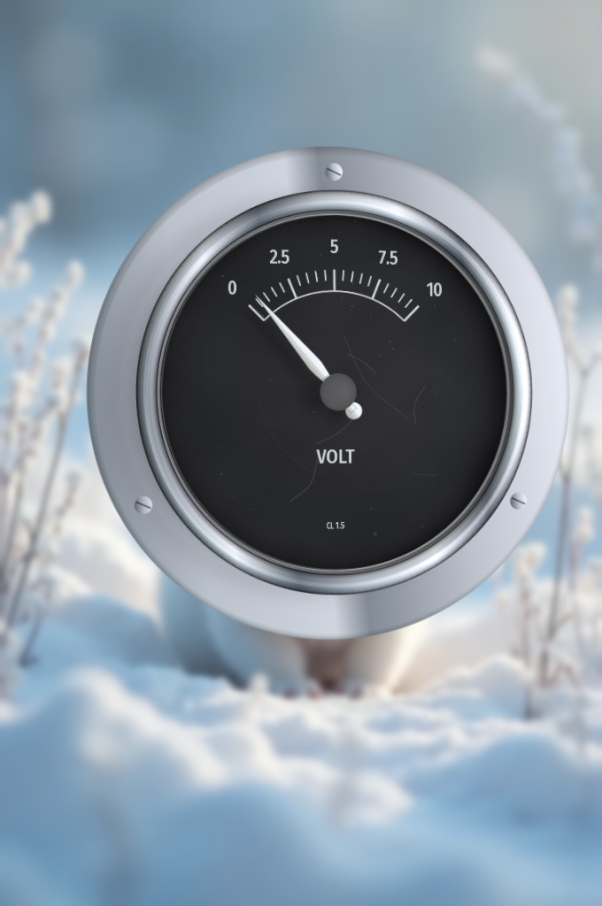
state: 0.5V
